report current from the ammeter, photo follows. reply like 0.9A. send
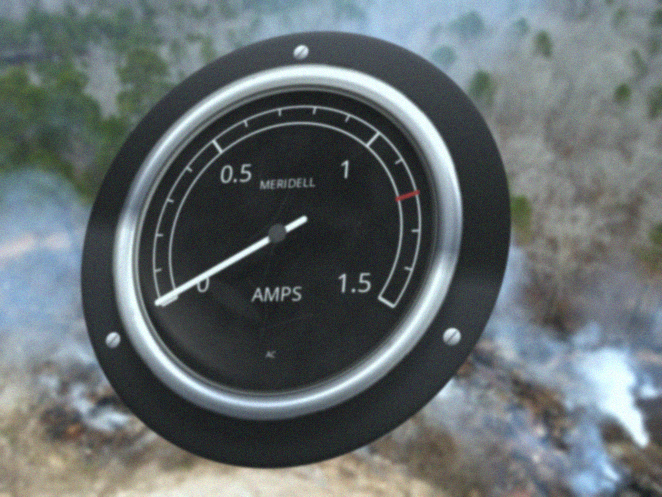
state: 0A
